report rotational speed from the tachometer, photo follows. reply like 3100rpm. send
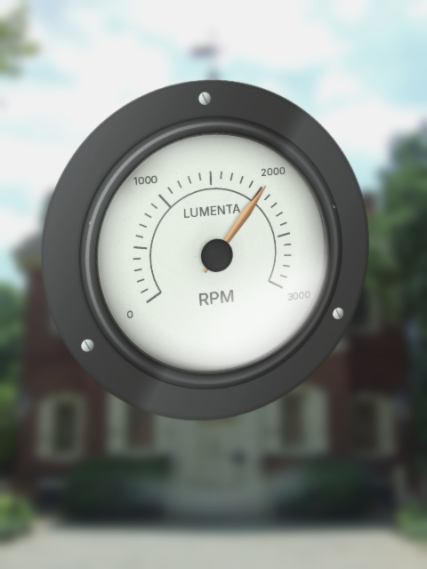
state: 2000rpm
